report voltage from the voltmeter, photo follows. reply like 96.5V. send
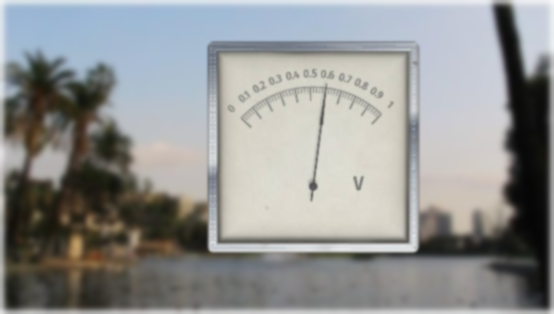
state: 0.6V
